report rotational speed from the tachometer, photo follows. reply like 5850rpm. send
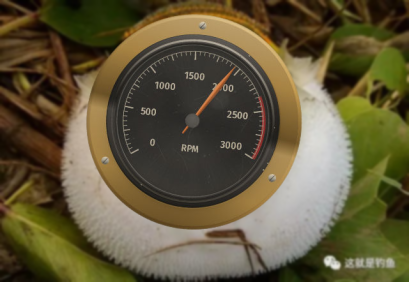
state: 1950rpm
